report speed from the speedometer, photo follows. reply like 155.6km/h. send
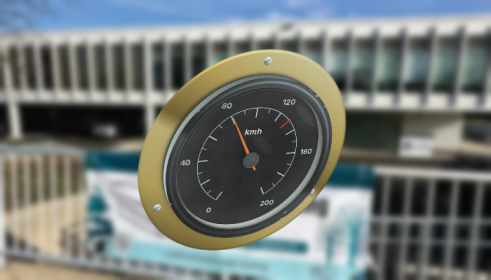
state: 80km/h
